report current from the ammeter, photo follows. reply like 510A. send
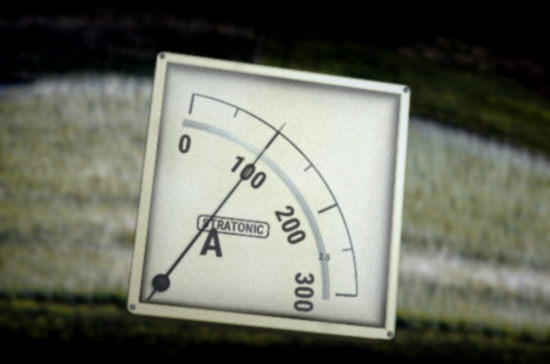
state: 100A
